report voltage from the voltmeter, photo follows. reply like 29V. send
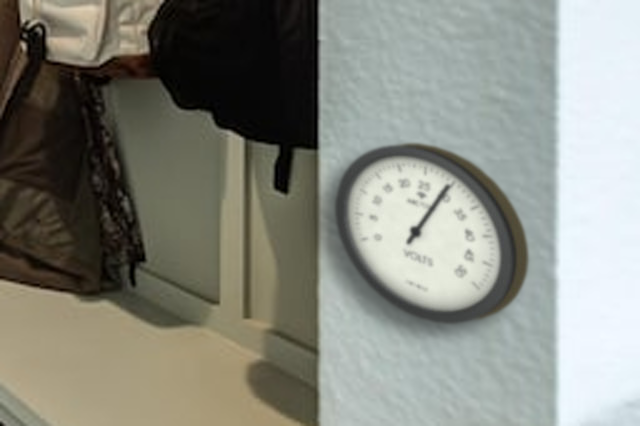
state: 30V
